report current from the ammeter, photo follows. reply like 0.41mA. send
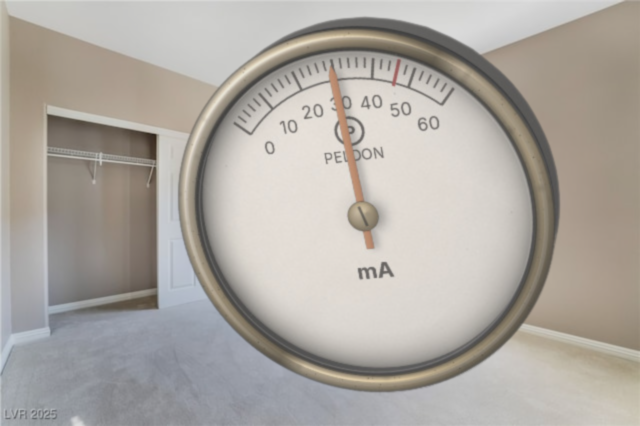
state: 30mA
